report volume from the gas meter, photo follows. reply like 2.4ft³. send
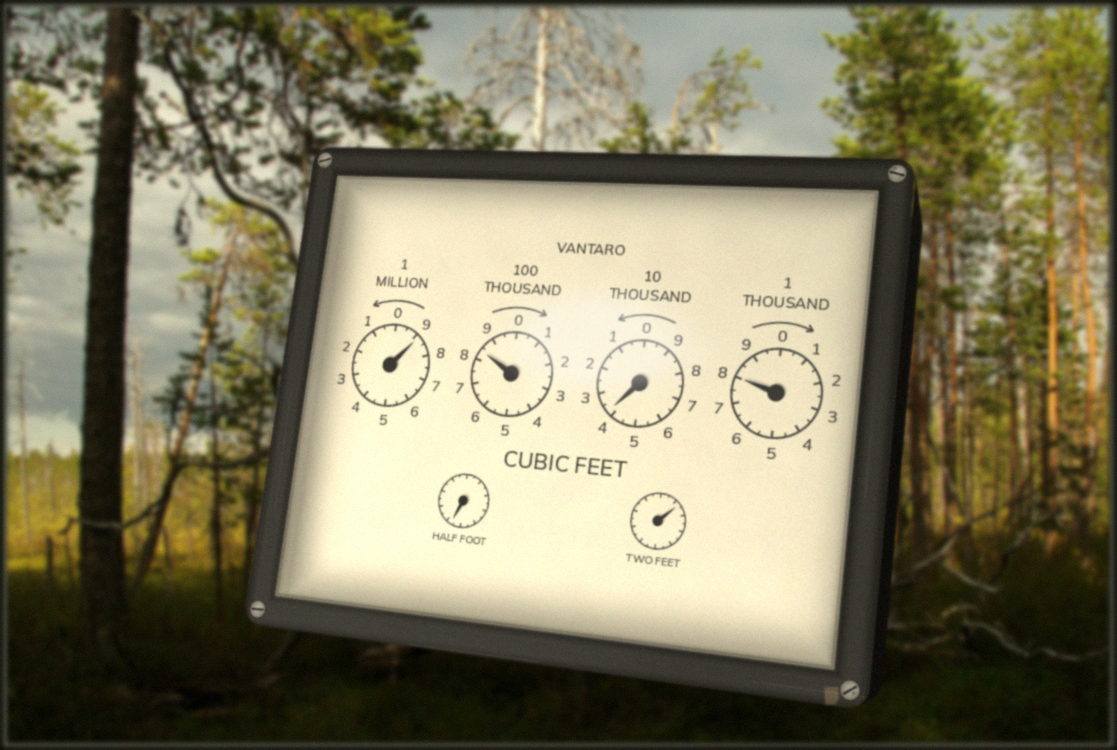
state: 883800ft³
